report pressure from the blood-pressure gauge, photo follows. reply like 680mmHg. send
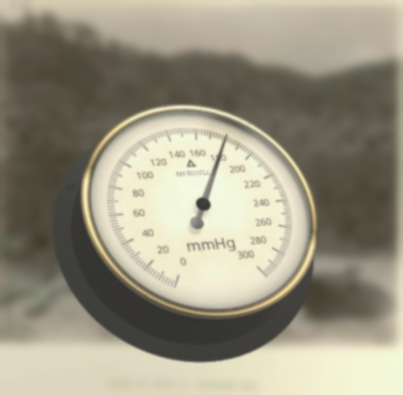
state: 180mmHg
